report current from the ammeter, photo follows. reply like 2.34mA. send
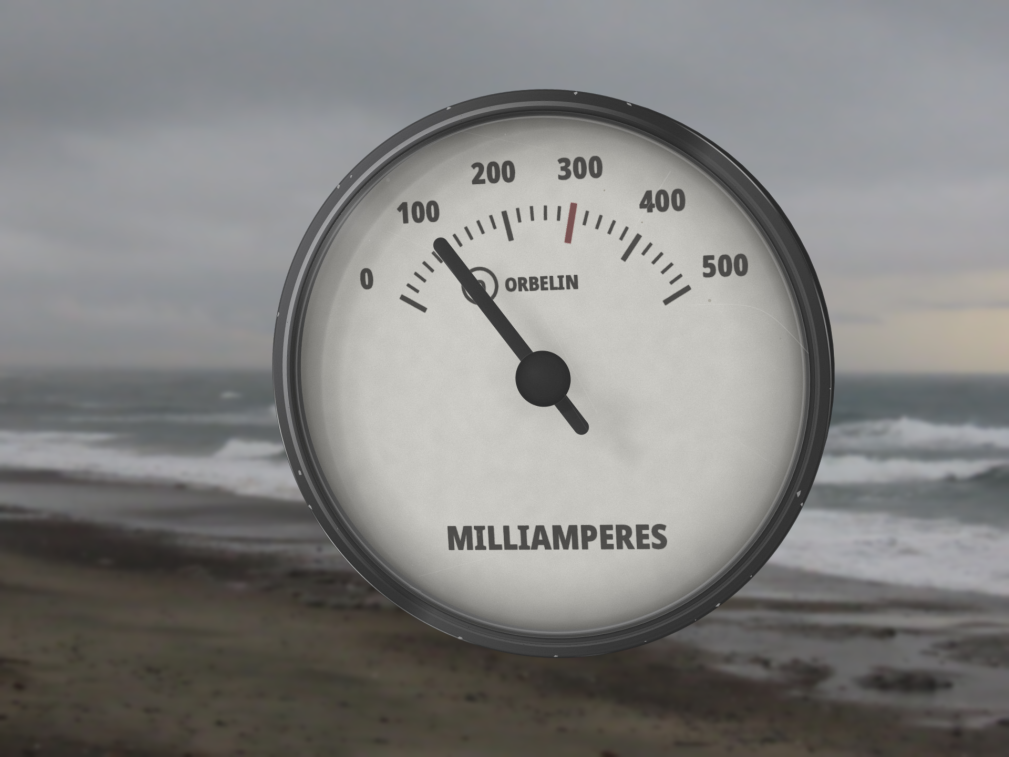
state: 100mA
